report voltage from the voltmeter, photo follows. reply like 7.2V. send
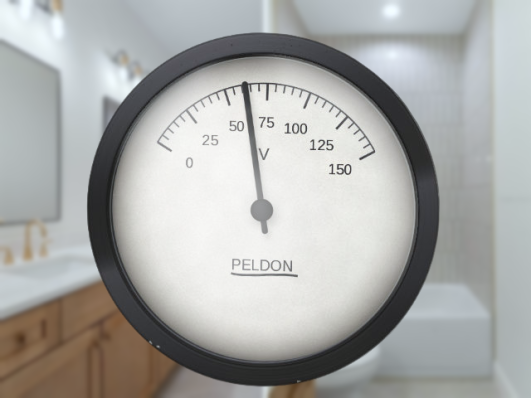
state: 62.5V
